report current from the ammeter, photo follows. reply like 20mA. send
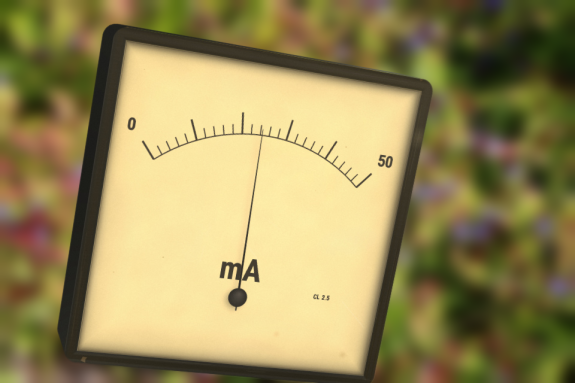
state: 24mA
